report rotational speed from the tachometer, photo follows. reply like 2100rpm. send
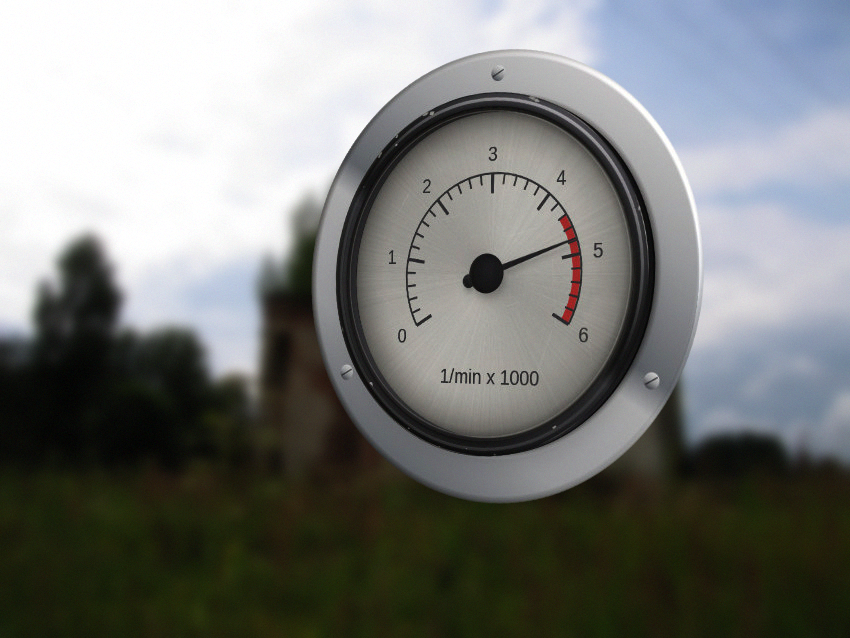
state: 4800rpm
